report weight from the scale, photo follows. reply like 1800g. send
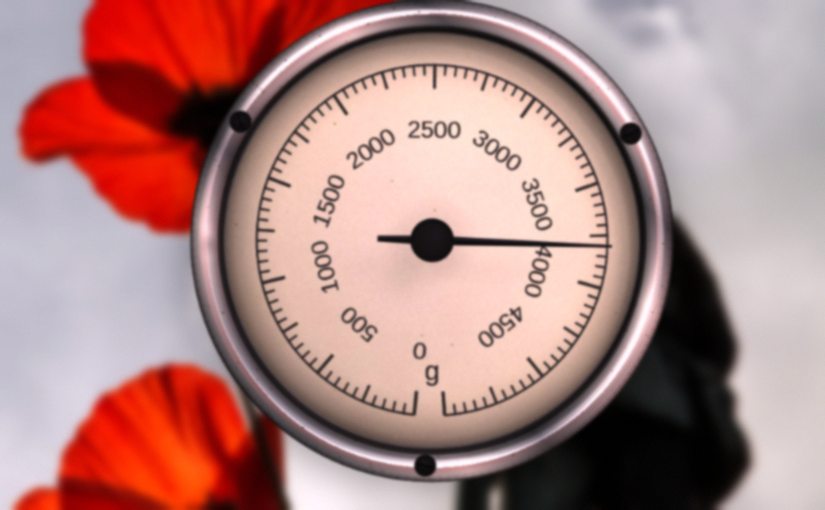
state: 3800g
